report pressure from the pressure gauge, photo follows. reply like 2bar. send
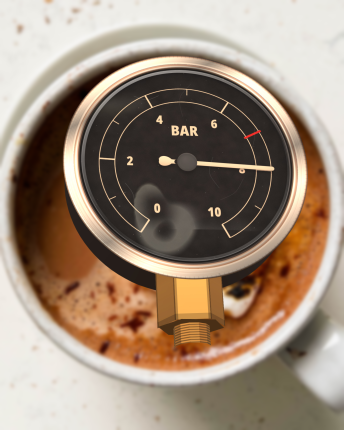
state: 8bar
